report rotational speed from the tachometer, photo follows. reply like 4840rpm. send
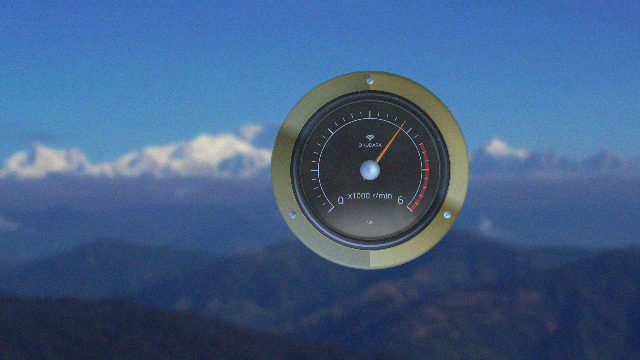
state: 3800rpm
